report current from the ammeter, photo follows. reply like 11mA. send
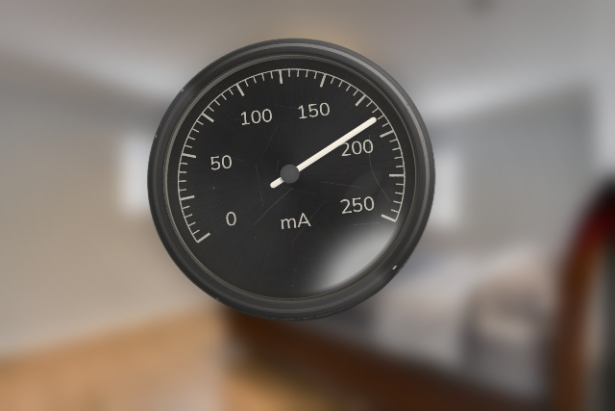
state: 190mA
